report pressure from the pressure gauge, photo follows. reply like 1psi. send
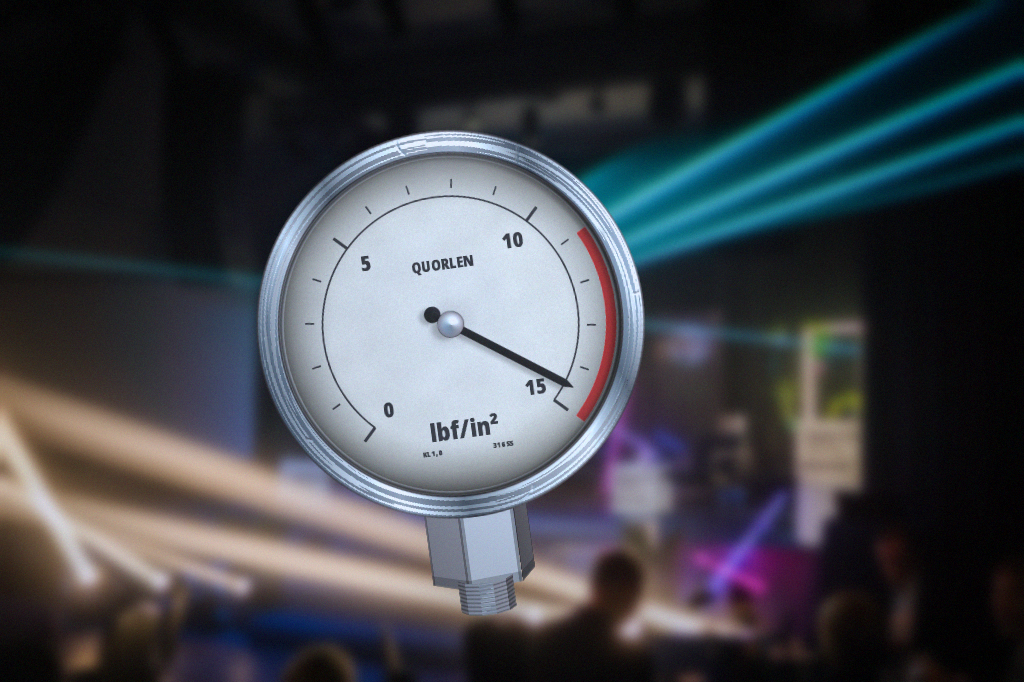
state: 14.5psi
